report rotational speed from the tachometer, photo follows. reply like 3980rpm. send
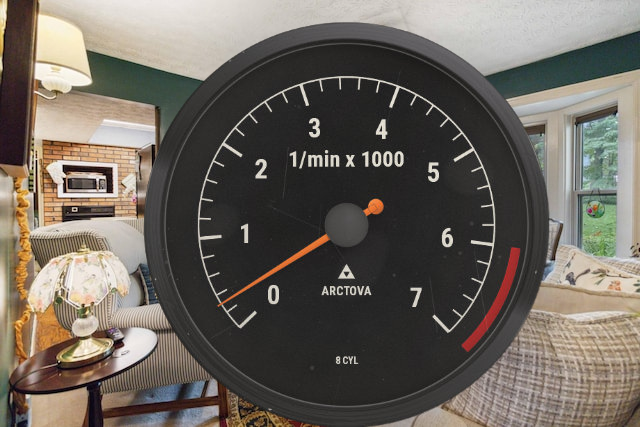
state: 300rpm
